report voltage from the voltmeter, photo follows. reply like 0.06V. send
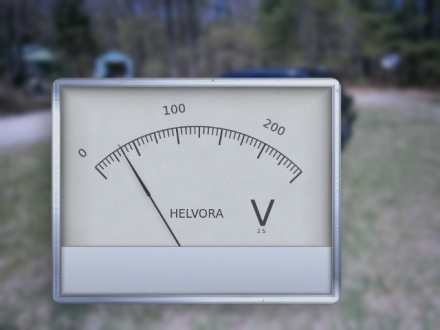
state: 35V
